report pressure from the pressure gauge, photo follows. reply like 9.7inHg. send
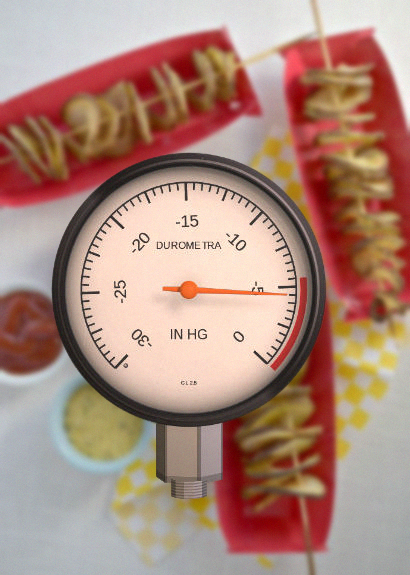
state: -4.5inHg
